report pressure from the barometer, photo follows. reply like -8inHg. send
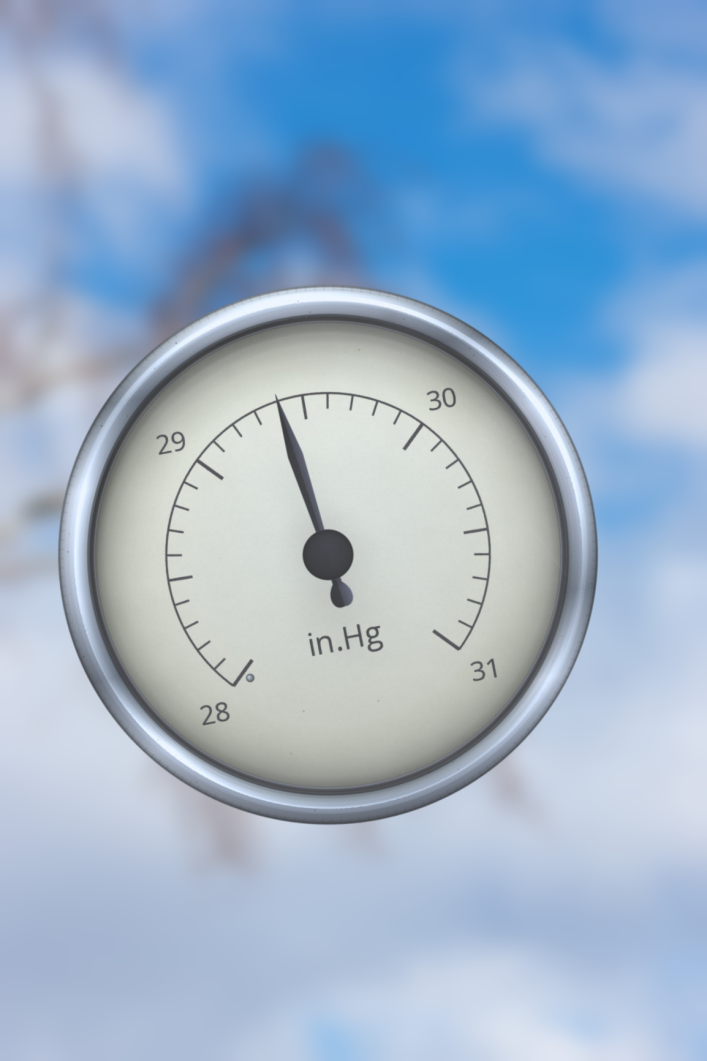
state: 29.4inHg
